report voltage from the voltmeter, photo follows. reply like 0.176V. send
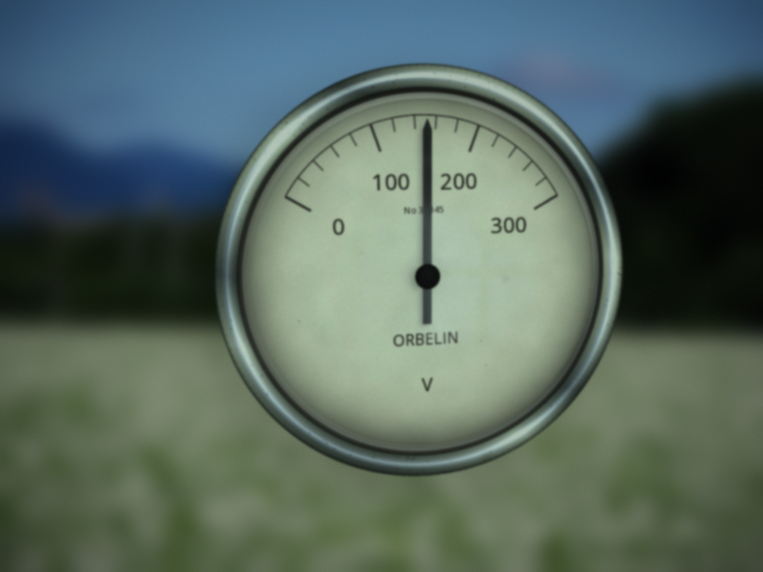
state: 150V
